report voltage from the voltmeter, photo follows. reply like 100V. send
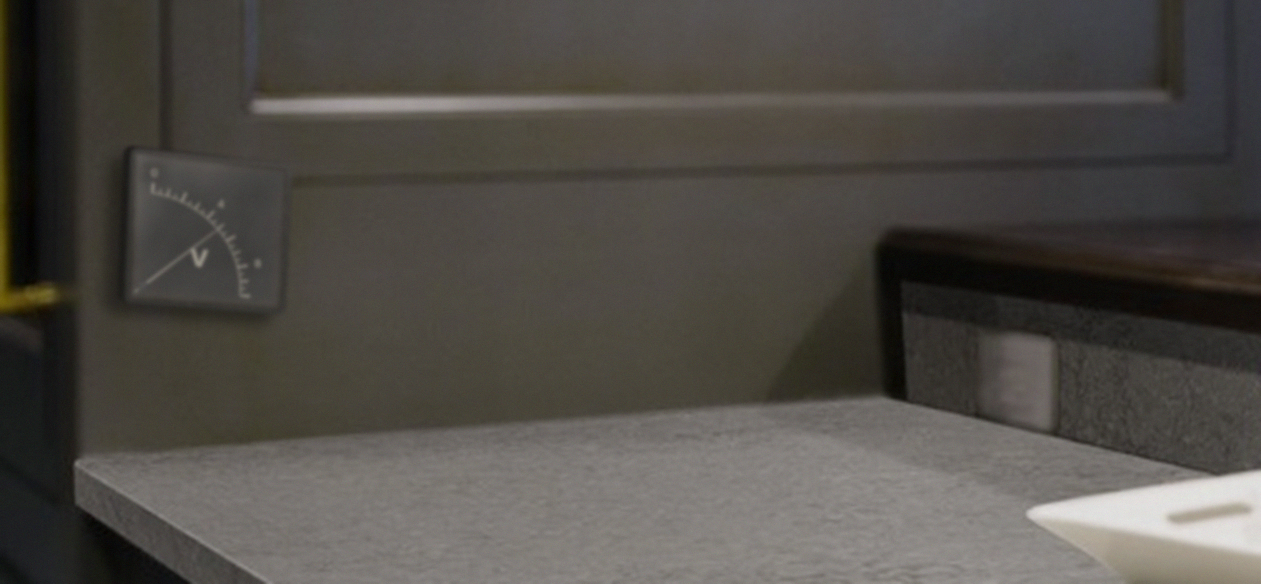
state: 5V
